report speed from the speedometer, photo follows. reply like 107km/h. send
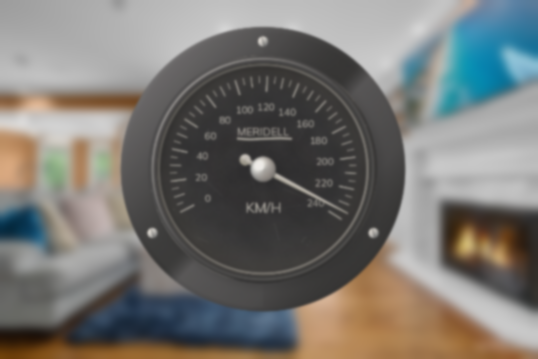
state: 235km/h
